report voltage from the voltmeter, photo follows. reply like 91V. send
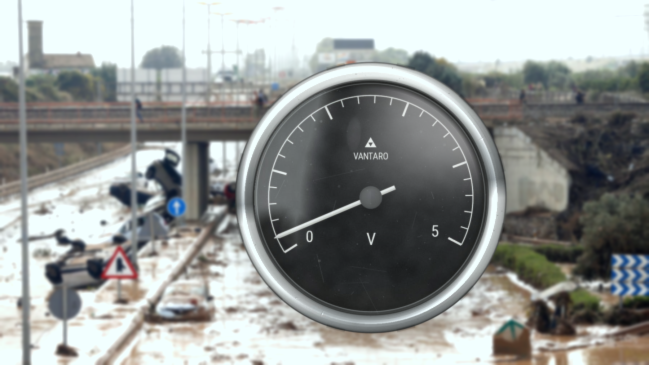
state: 0.2V
